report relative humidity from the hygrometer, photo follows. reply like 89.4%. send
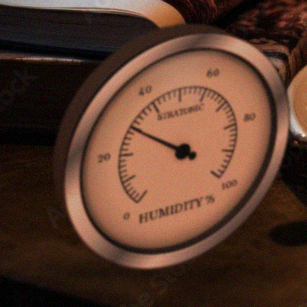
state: 30%
